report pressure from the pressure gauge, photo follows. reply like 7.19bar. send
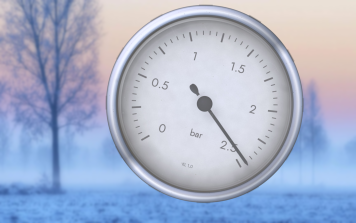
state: 2.45bar
